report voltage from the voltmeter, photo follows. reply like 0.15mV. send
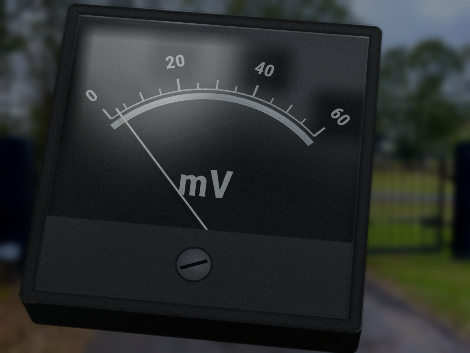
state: 2.5mV
